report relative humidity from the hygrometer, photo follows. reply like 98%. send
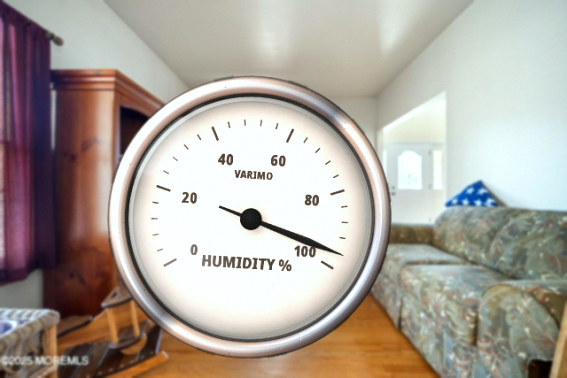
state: 96%
